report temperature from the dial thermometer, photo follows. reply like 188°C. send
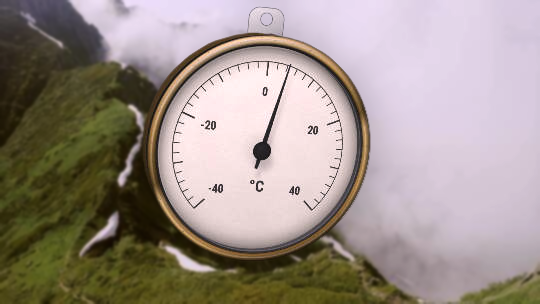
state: 4°C
